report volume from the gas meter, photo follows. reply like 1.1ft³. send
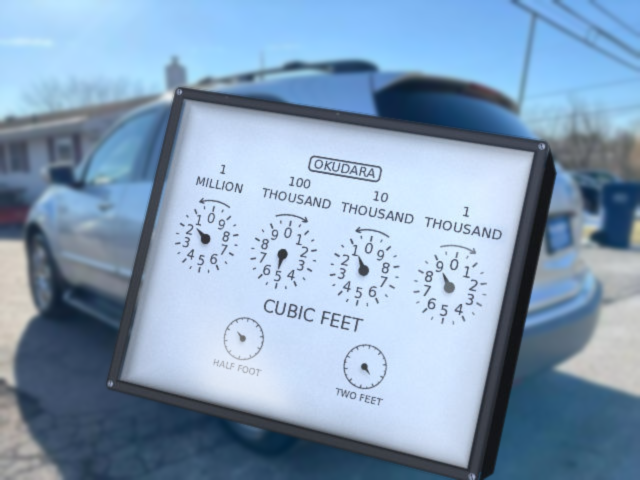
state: 150900ft³
